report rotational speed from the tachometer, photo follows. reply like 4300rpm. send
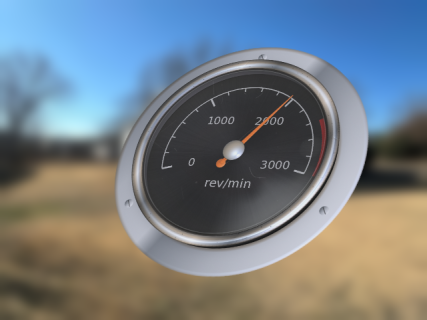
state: 2000rpm
